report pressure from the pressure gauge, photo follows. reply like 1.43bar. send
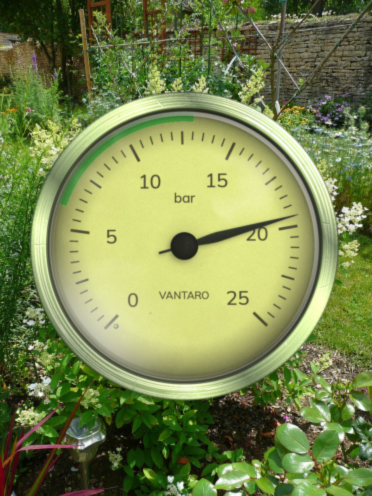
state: 19.5bar
